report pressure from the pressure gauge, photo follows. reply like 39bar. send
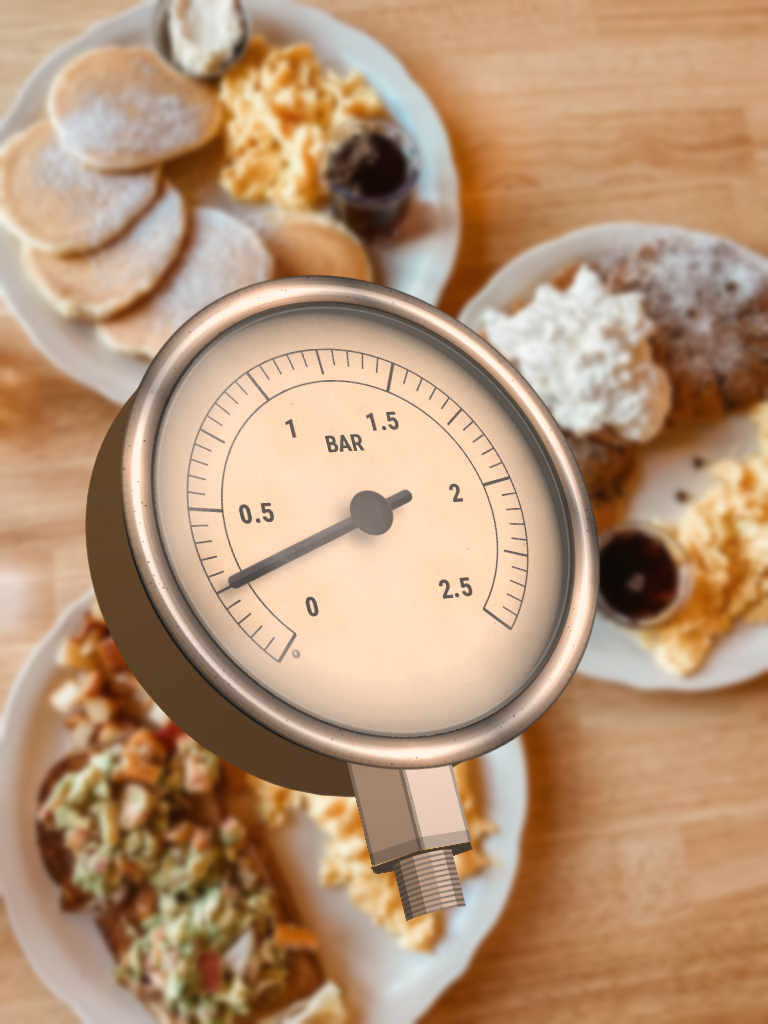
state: 0.25bar
